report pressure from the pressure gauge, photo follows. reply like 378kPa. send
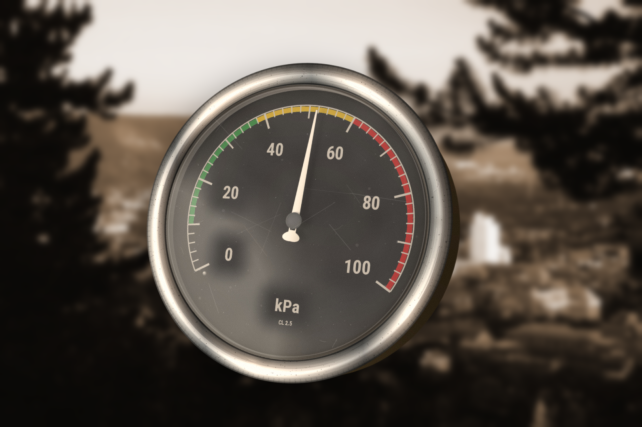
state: 52kPa
